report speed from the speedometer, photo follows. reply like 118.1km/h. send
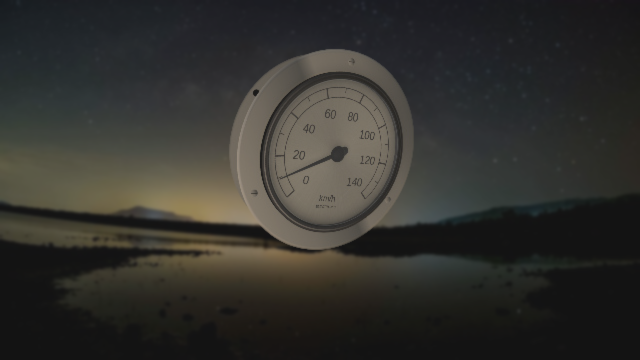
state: 10km/h
